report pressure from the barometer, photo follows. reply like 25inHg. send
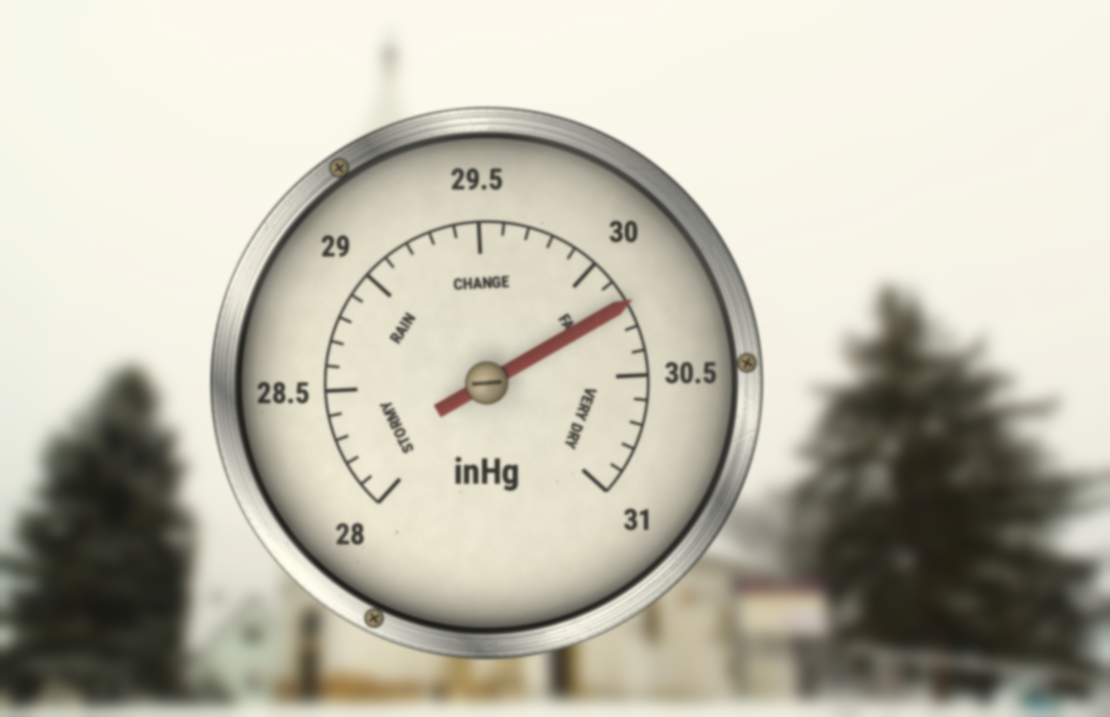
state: 30.2inHg
